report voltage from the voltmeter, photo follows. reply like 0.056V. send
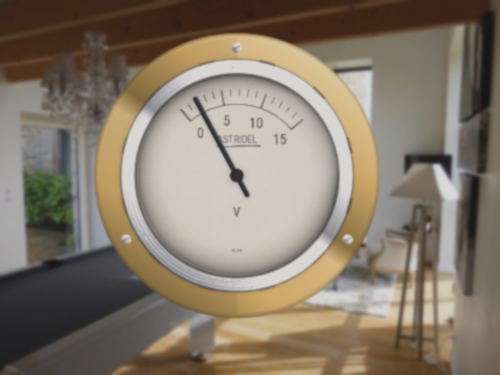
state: 2V
